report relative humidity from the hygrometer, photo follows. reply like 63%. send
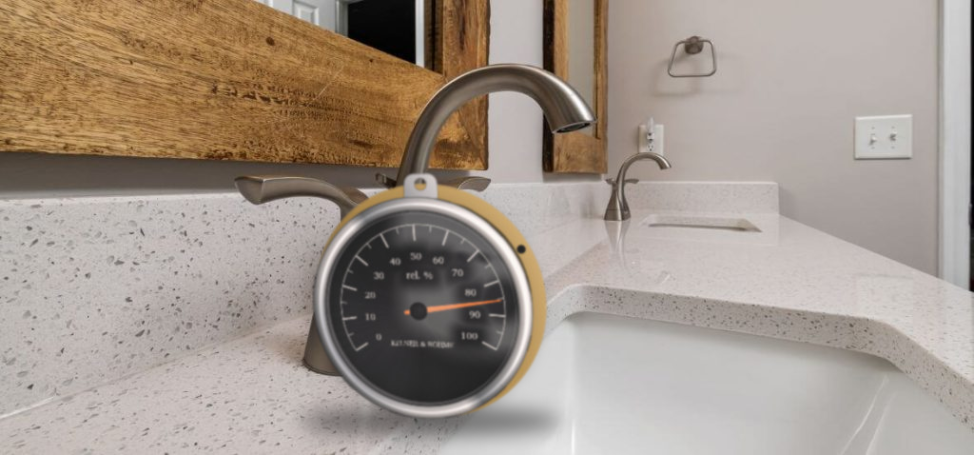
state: 85%
